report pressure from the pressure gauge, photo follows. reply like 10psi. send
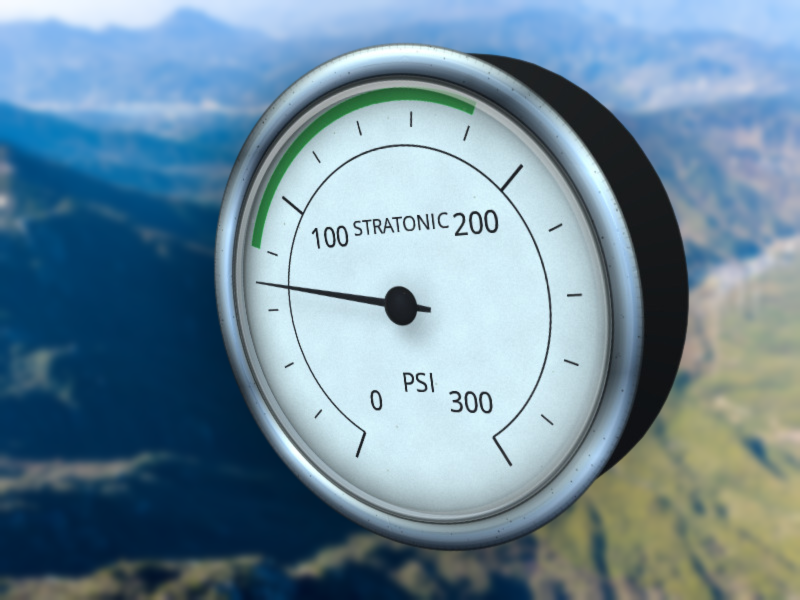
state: 70psi
